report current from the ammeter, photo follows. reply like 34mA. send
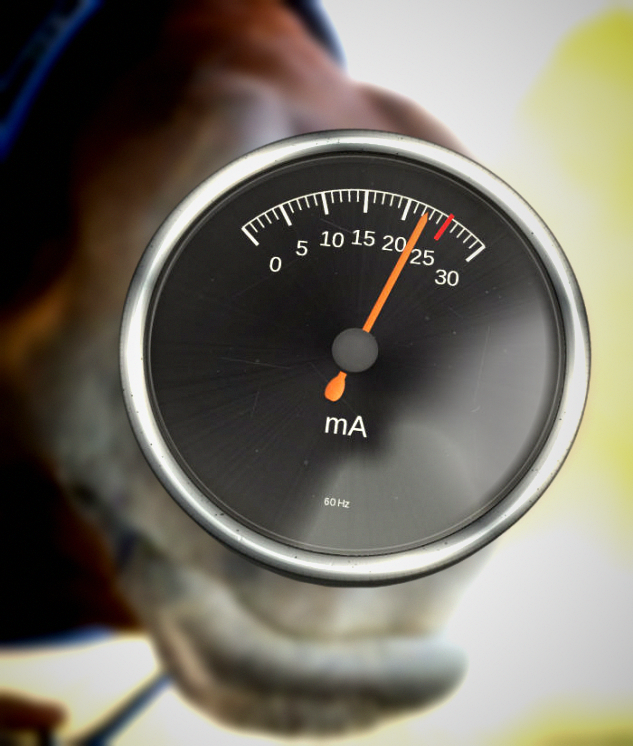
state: 22.5mA
